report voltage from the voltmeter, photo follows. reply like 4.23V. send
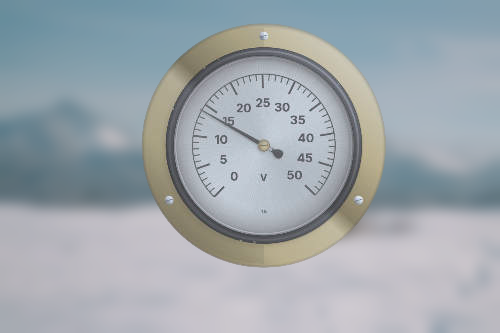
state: 14V
